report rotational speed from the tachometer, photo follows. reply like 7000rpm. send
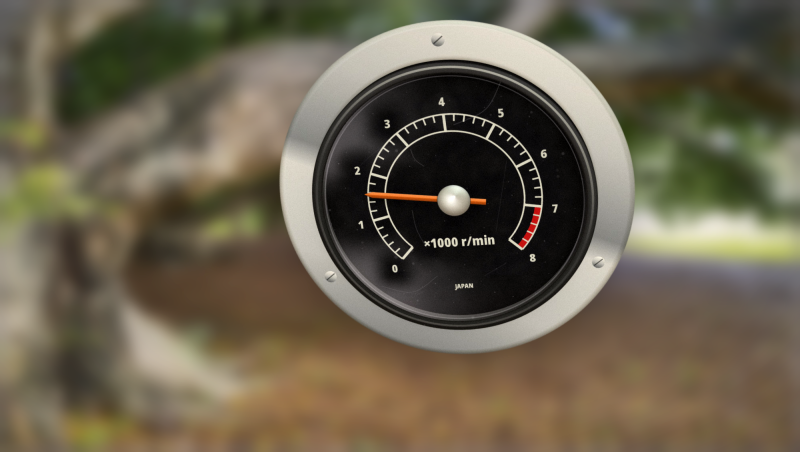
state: 1600rpm
